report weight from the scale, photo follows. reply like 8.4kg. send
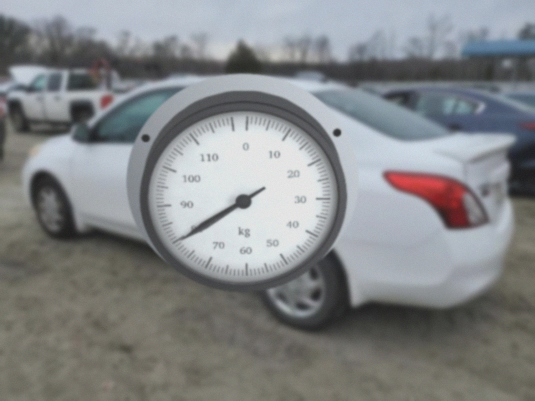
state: 80kg
